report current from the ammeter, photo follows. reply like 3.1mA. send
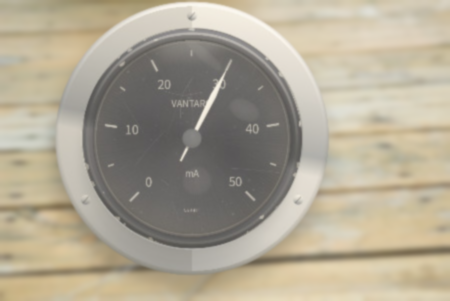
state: 30mA
